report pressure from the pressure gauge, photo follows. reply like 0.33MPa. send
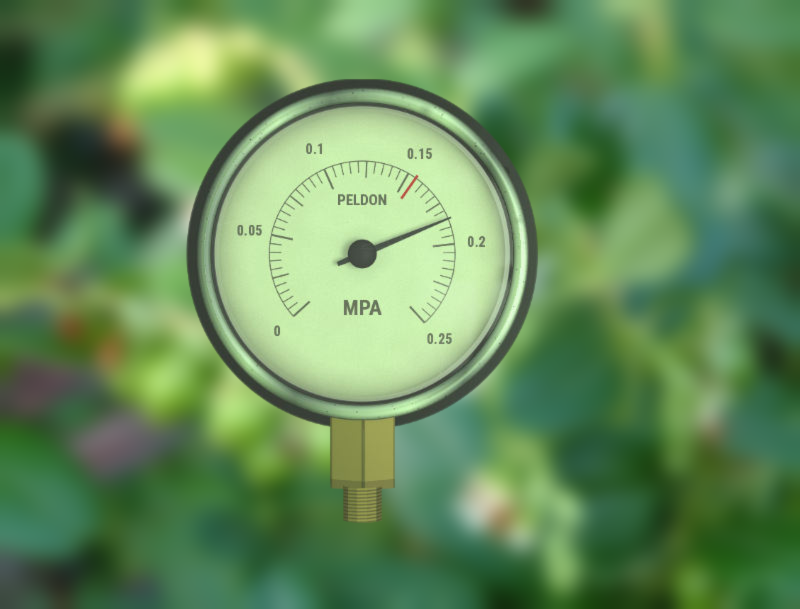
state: 0.185MPa
